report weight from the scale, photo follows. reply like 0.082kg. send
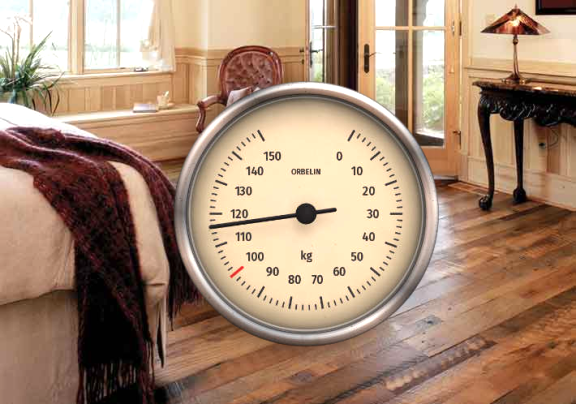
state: 116kg
